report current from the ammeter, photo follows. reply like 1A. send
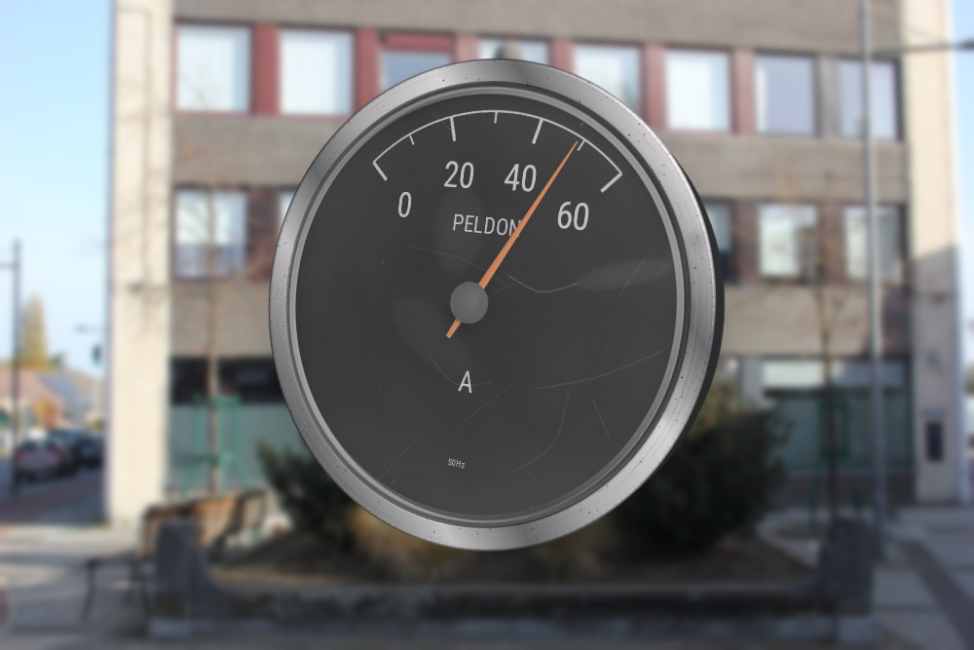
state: 50A
